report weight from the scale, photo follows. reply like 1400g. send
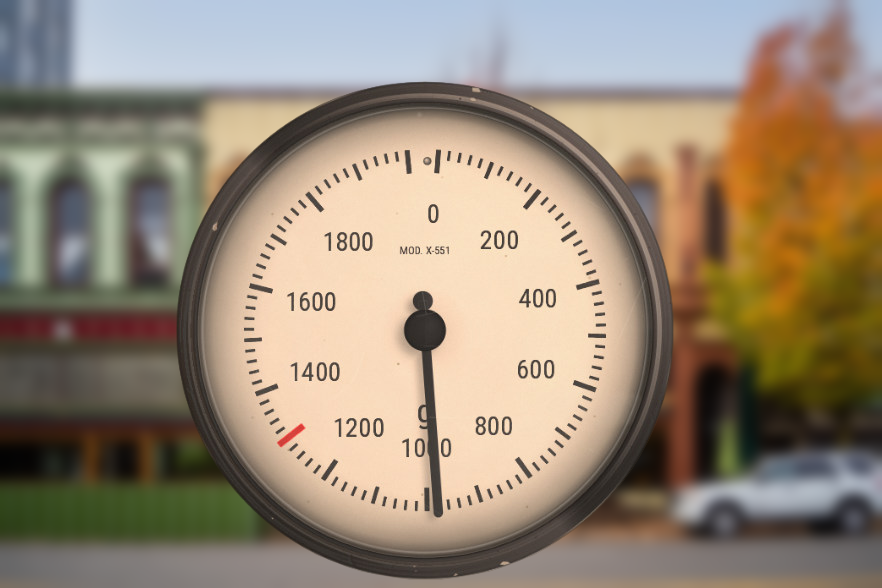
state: 980g
